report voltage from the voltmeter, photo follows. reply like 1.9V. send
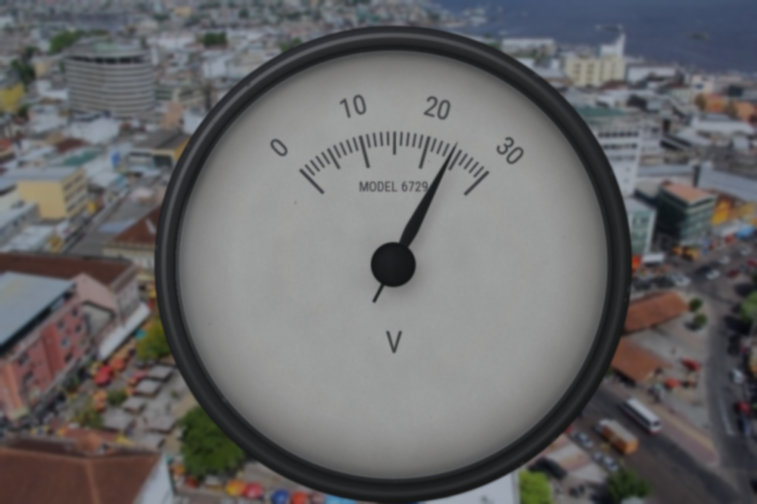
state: 24V
